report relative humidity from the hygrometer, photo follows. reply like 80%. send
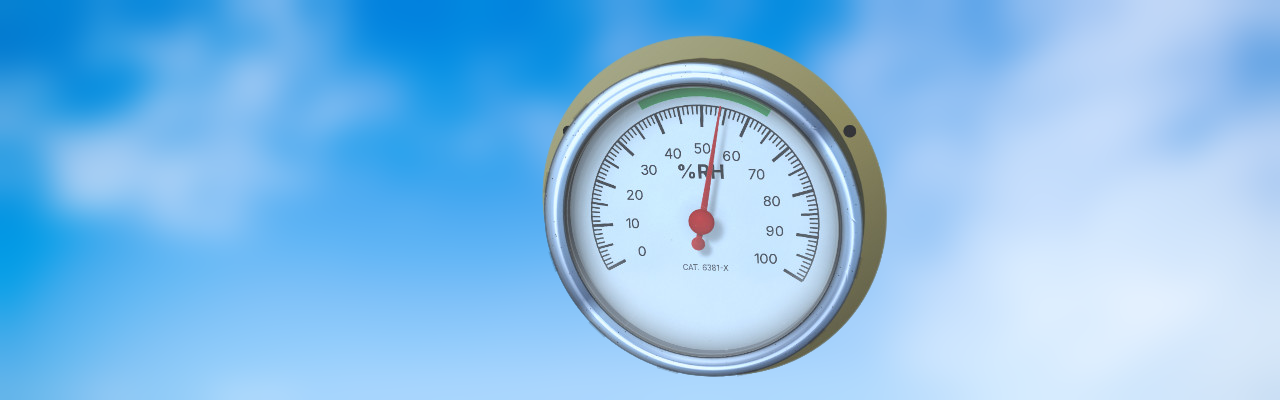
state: 54%
